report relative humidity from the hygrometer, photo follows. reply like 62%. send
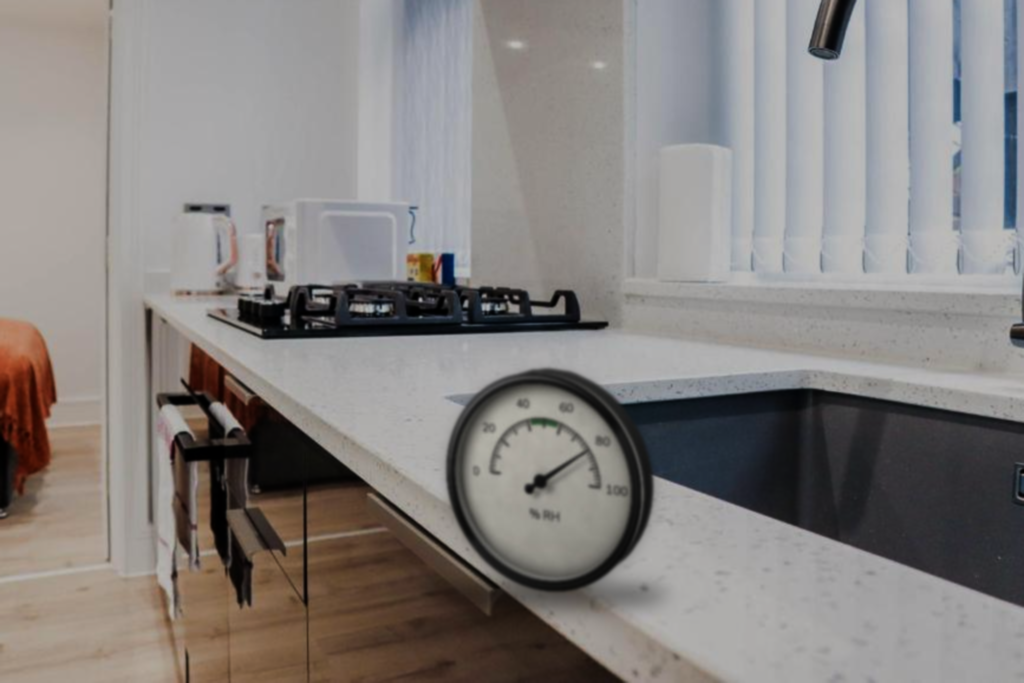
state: 80%
